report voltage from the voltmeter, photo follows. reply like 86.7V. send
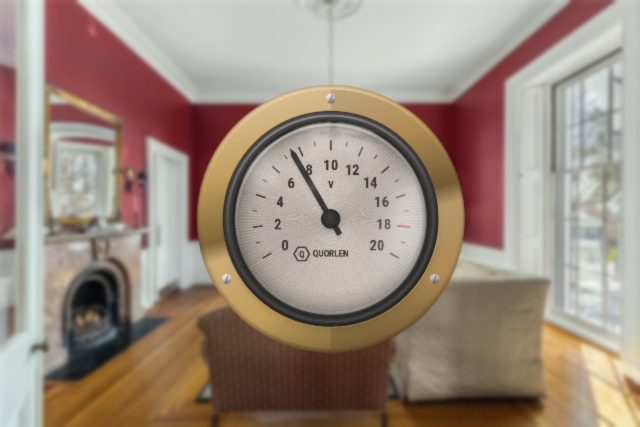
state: 7.5V
